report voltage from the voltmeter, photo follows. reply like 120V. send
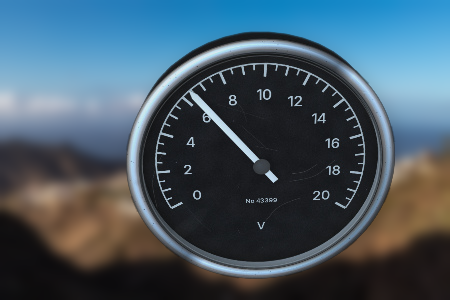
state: 6.5V
